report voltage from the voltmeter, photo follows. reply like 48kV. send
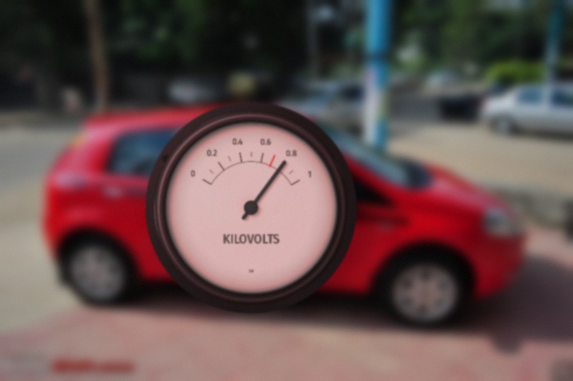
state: 0.8kV
